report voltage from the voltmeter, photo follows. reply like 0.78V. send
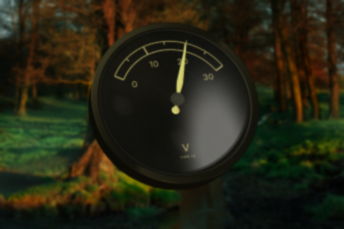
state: 20V
